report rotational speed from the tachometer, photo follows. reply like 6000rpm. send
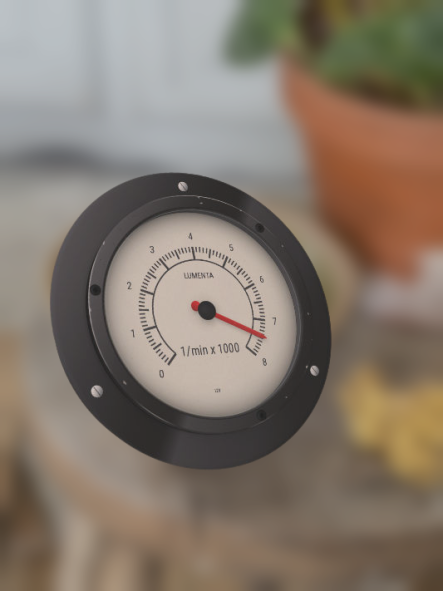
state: 7500rpm
